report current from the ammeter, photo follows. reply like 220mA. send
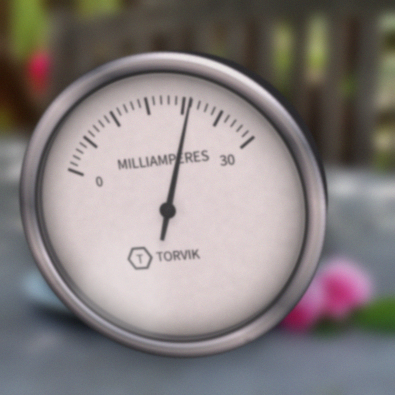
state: 21mA
